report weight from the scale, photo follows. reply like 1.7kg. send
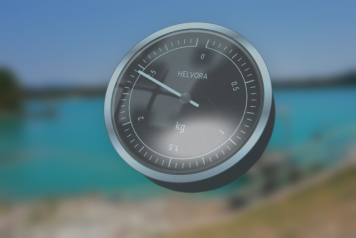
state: 2.45kg
